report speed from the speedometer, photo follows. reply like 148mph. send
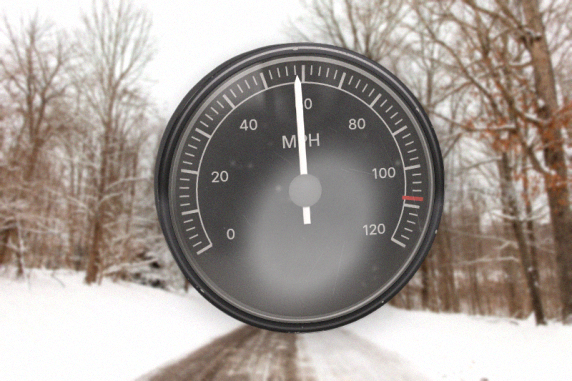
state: 58mph
